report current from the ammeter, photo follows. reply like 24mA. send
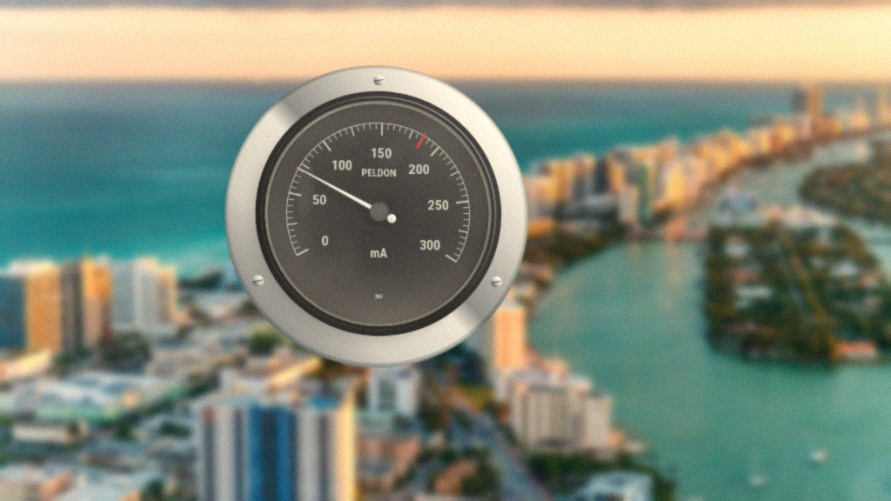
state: 70mA
